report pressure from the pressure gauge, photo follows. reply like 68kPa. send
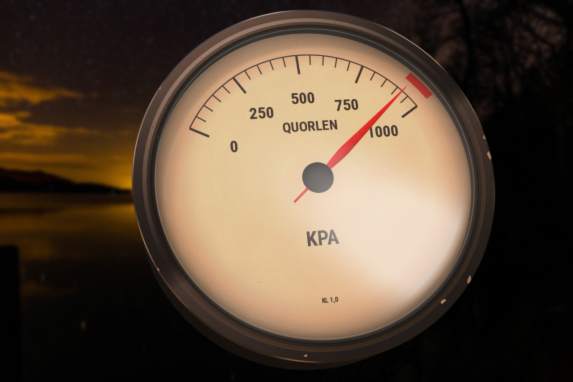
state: 925kPa
